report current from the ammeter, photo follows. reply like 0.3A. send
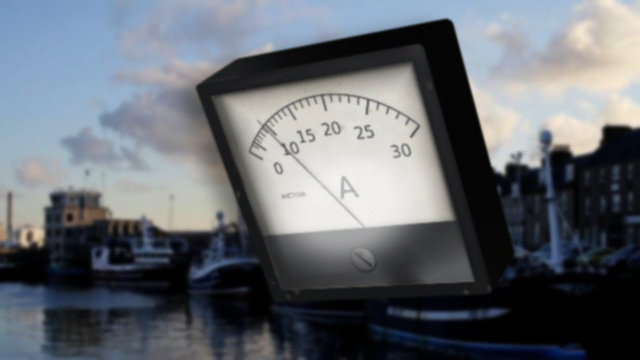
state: 10A
